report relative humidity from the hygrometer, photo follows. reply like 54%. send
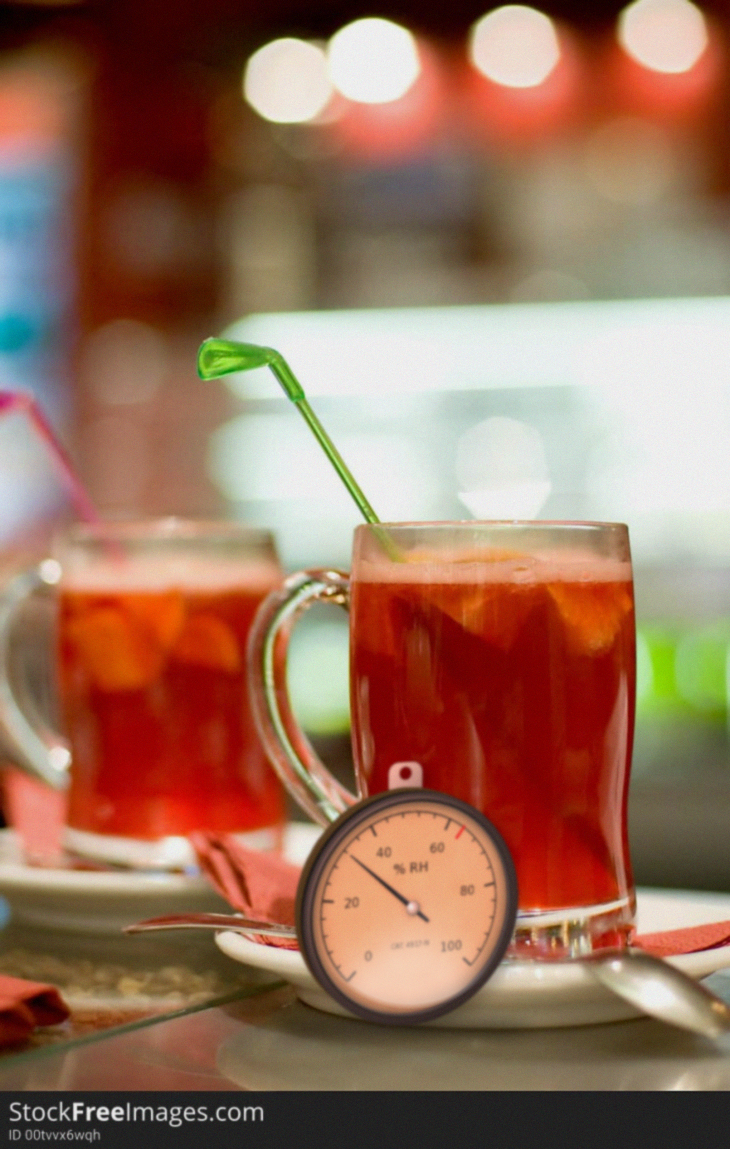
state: 32%
